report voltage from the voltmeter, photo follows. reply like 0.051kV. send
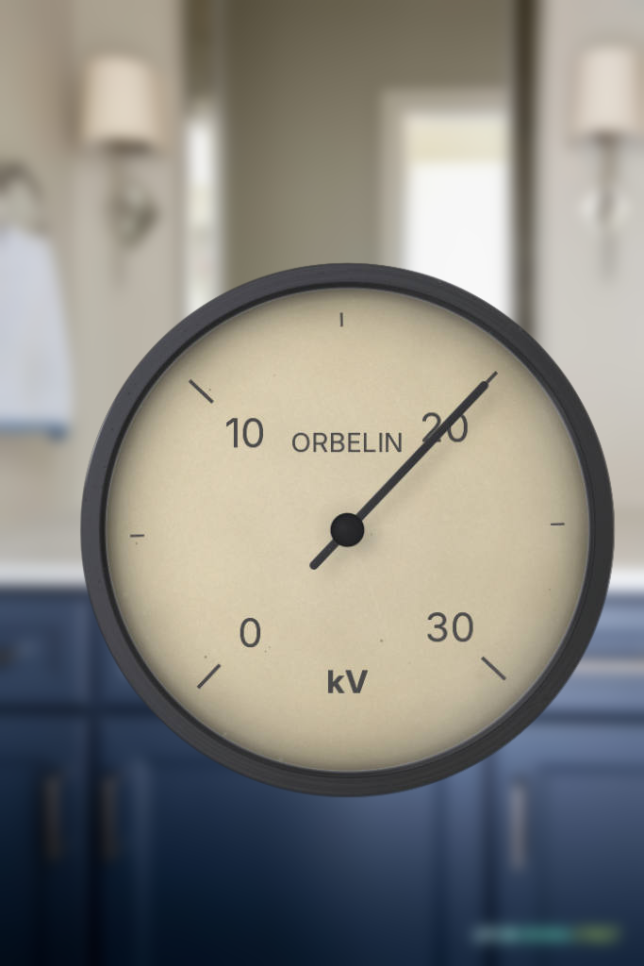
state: 20kV
